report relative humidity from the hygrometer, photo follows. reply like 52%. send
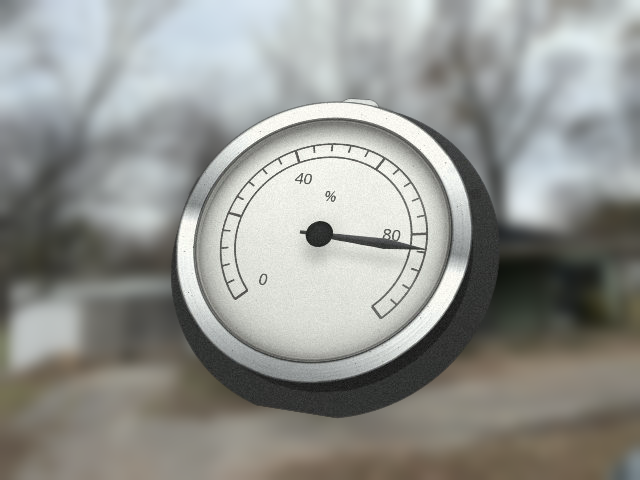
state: 84%
